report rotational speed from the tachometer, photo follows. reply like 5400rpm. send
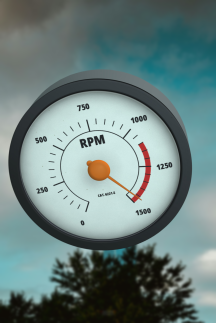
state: 1450rpm
